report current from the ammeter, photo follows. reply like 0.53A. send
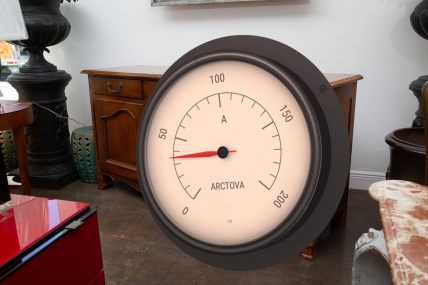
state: 35A
